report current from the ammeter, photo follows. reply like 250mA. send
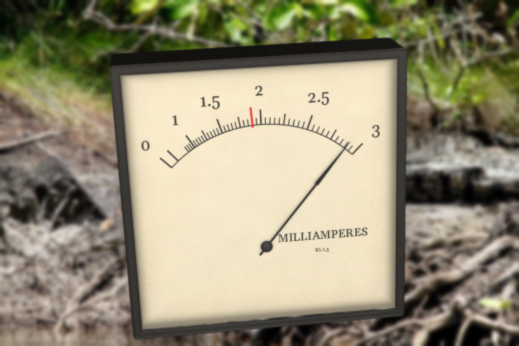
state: 2.9mA
